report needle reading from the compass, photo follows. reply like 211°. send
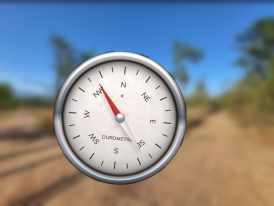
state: 322.5°
